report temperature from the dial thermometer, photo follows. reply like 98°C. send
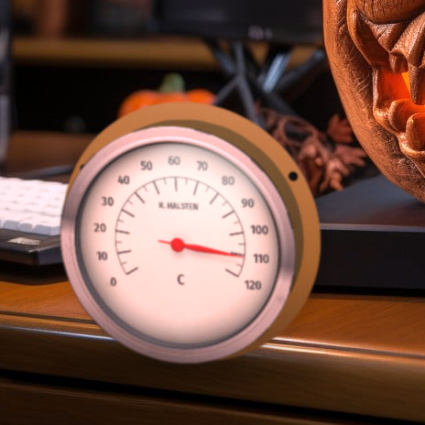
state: 110°C
